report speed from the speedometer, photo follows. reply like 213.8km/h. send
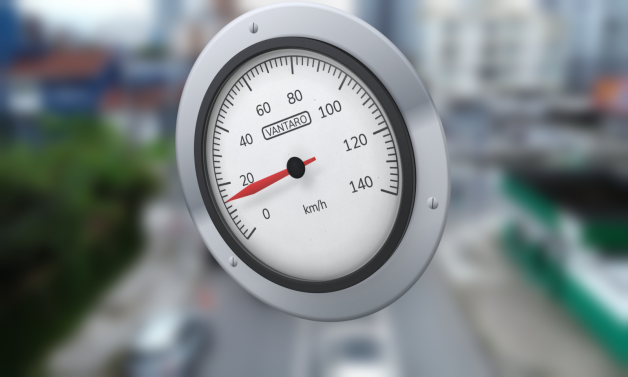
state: 14km/h
